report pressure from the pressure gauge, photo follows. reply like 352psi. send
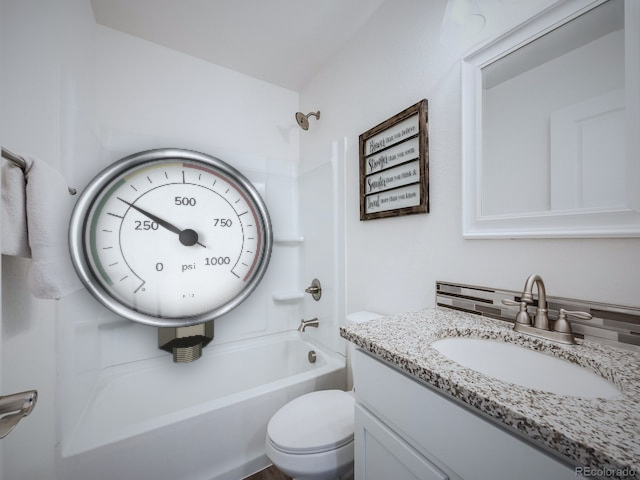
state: 300psi
